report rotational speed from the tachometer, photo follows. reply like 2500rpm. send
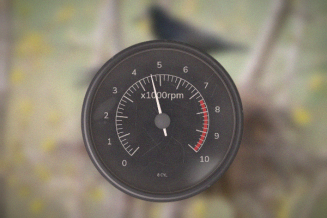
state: 4600rpm
